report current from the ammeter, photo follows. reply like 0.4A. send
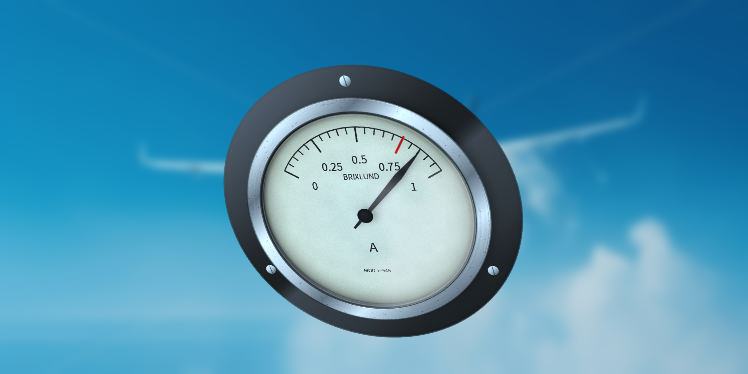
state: 0.85A
